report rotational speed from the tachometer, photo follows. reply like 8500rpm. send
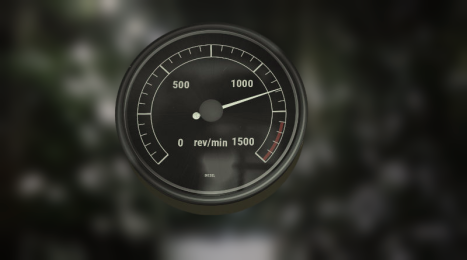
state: 1150rpm
